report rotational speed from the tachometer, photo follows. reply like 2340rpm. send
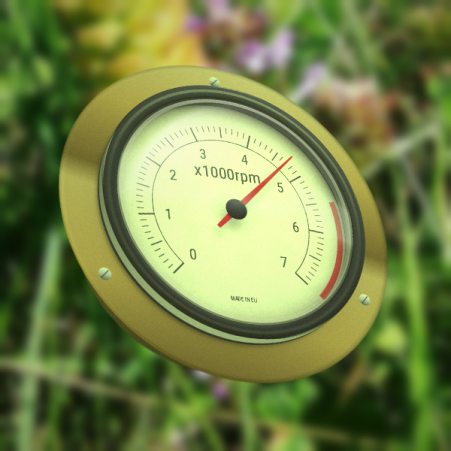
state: 4700rpm
